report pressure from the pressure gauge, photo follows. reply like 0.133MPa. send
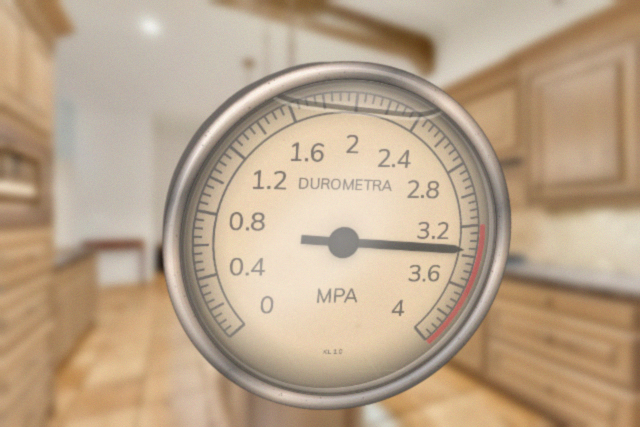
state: 3.35MPa
